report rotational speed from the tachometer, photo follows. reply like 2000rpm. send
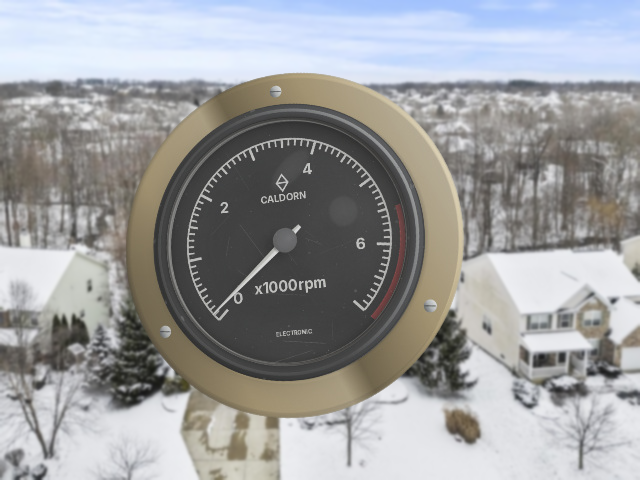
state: 100rpm
